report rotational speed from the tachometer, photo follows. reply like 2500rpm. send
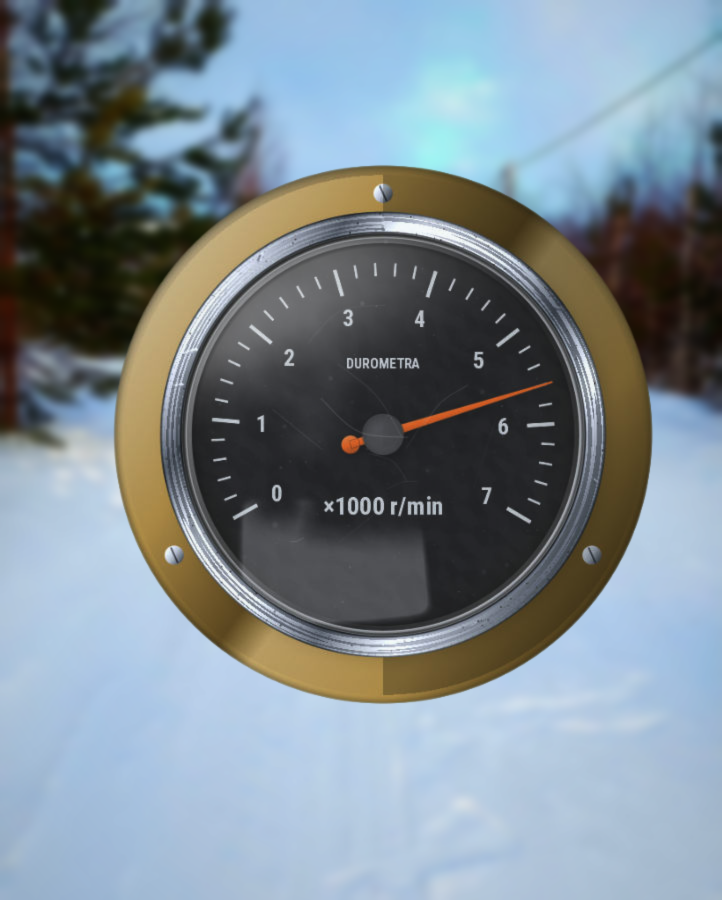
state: 5600rpm
